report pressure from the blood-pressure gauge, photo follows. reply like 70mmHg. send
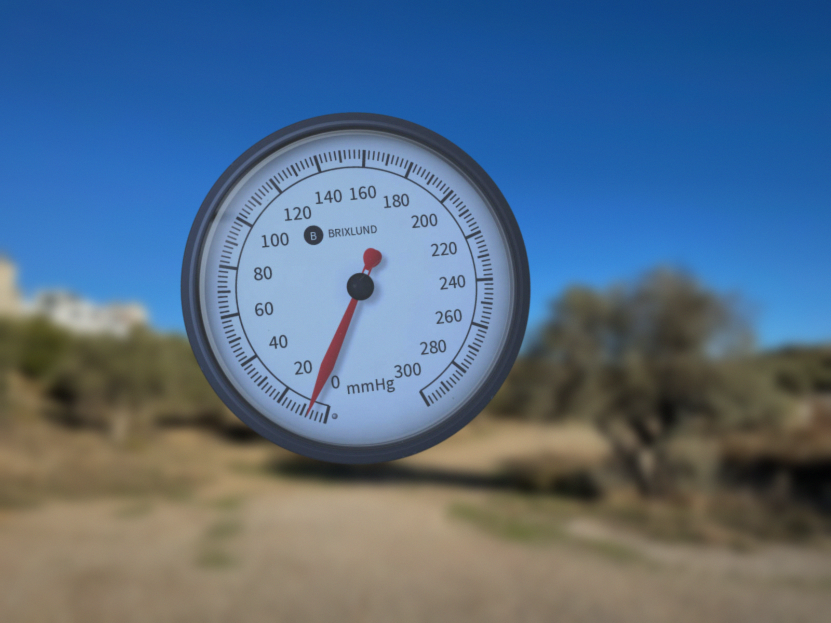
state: 8mmHg
